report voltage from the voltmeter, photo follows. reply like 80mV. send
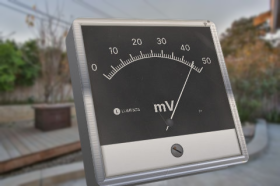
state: 45mV
